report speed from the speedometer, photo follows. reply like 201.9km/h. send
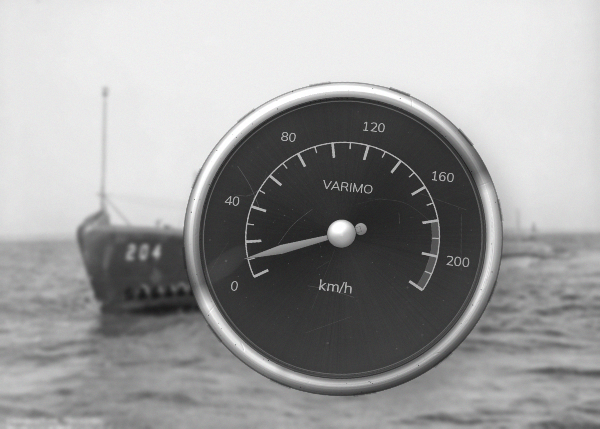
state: 10km/h
